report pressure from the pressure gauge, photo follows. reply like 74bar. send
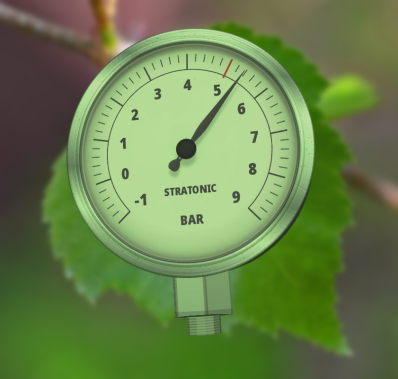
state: 5.4bar
